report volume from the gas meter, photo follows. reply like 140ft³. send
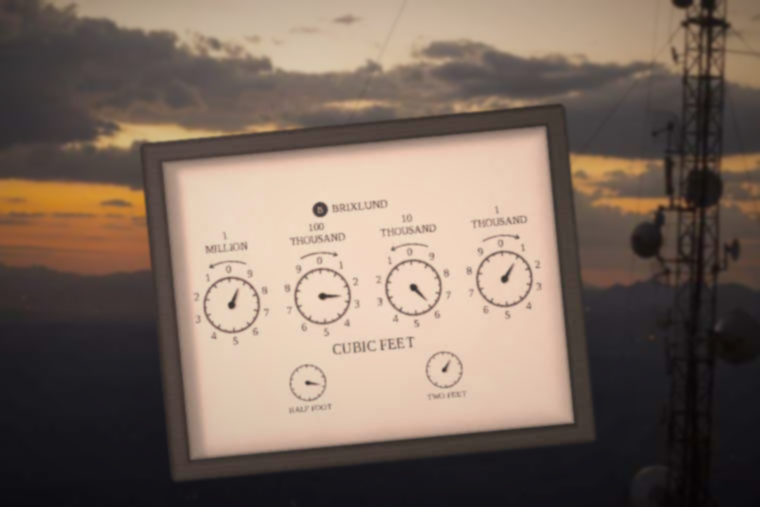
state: 926100ft³
